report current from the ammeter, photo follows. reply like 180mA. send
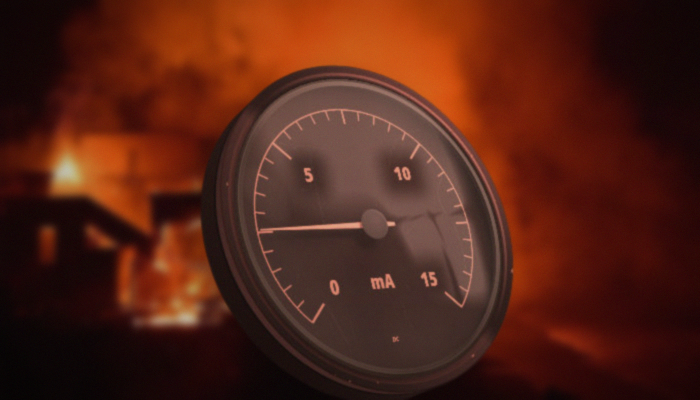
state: 2.5mA
